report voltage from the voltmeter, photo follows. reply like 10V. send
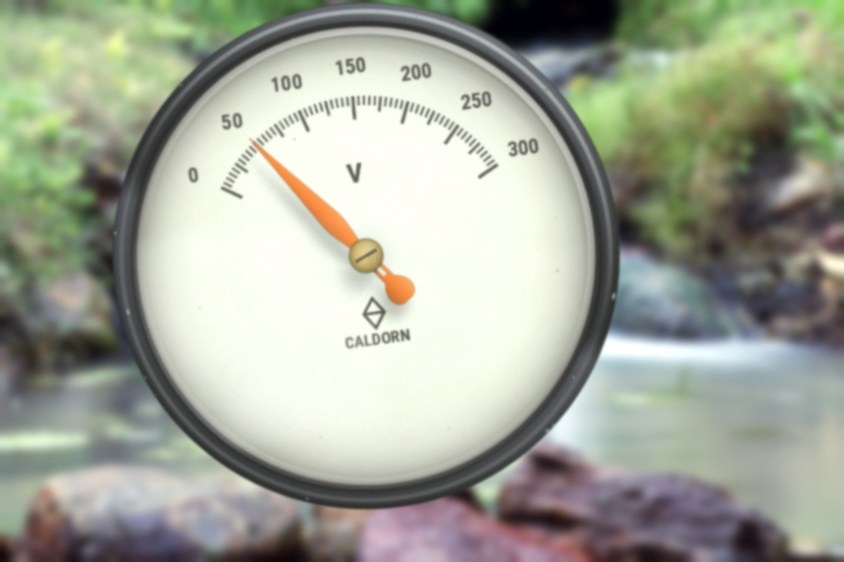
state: 50V
